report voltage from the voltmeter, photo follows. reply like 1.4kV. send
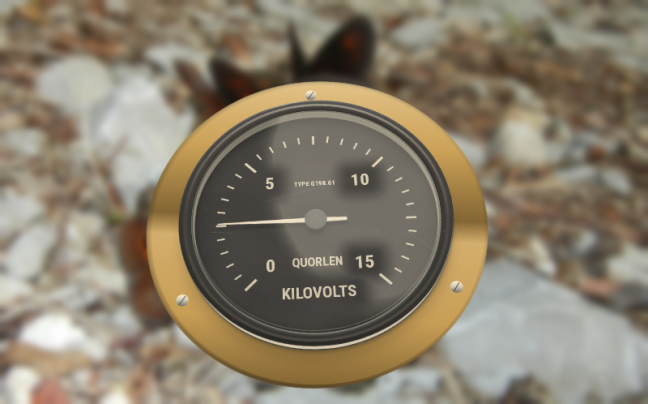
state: 2.5kV
